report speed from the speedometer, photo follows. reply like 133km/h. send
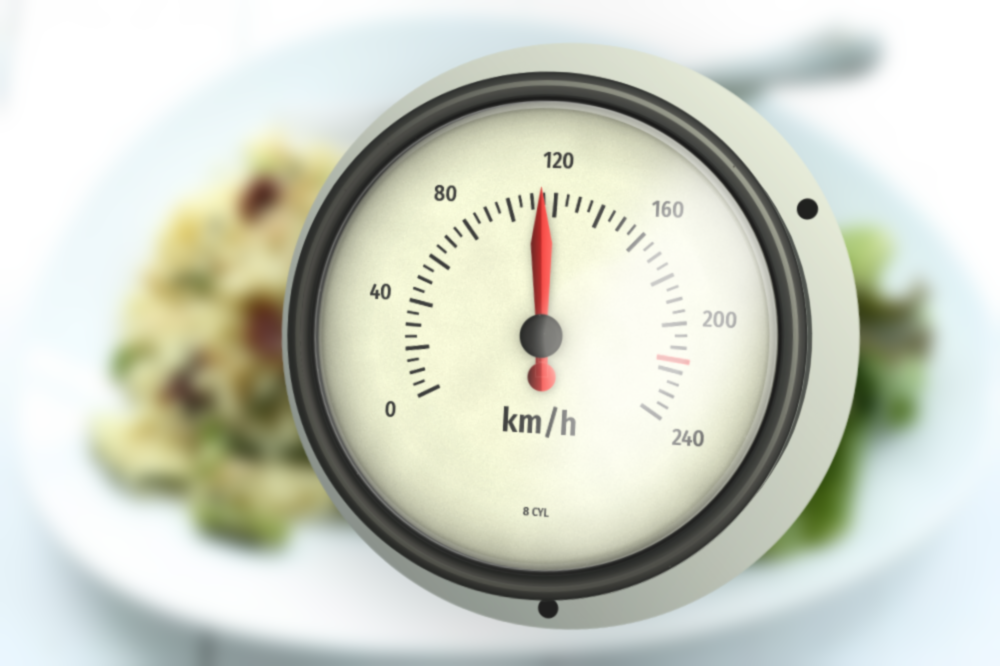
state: 115km/h
